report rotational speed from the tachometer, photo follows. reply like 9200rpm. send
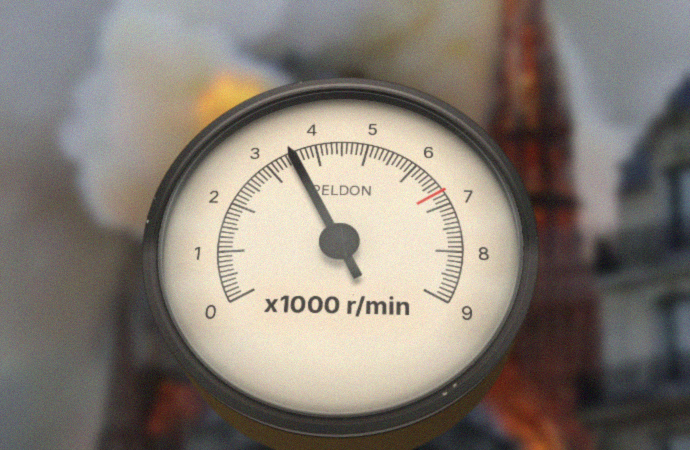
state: 3500rpm
